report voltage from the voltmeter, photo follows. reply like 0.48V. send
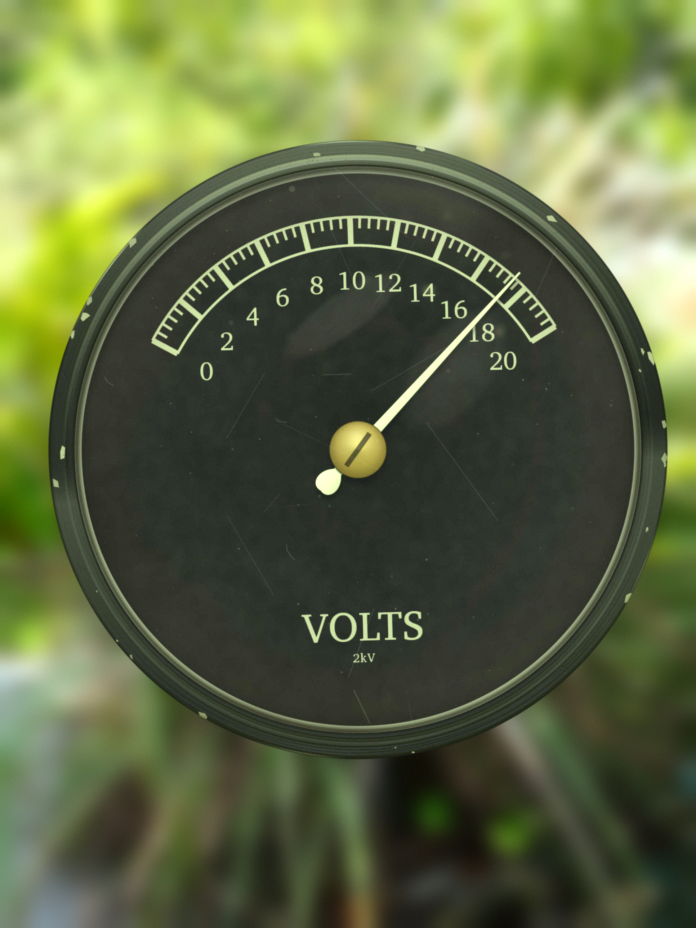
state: 17.4V
